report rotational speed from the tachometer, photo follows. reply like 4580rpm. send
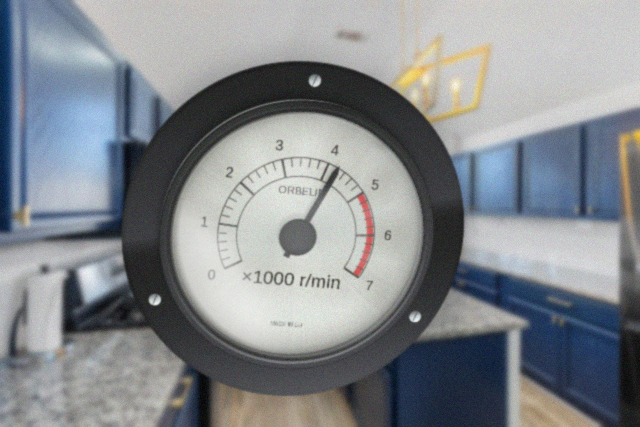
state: 4200rpm
